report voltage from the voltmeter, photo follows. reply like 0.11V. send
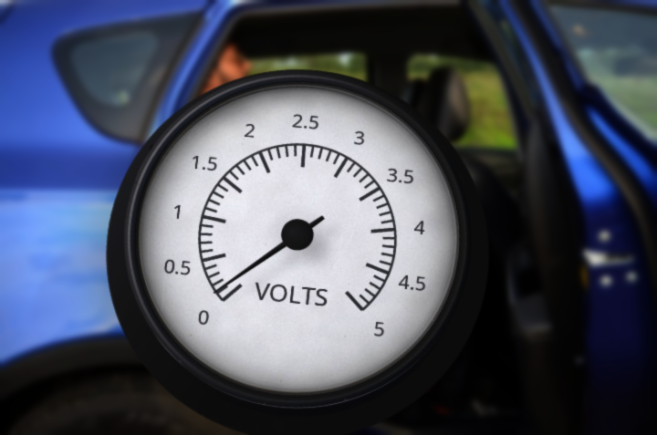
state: 0.1V
